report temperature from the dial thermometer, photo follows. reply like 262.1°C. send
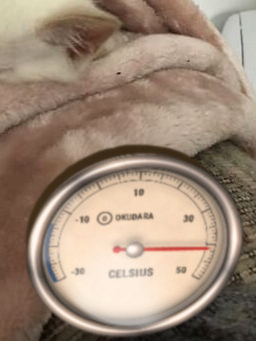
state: 40°C
